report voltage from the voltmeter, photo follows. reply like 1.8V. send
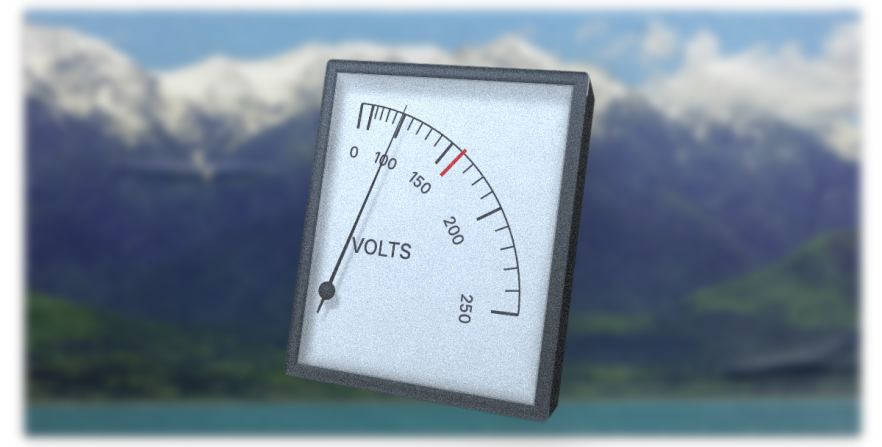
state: 100V
